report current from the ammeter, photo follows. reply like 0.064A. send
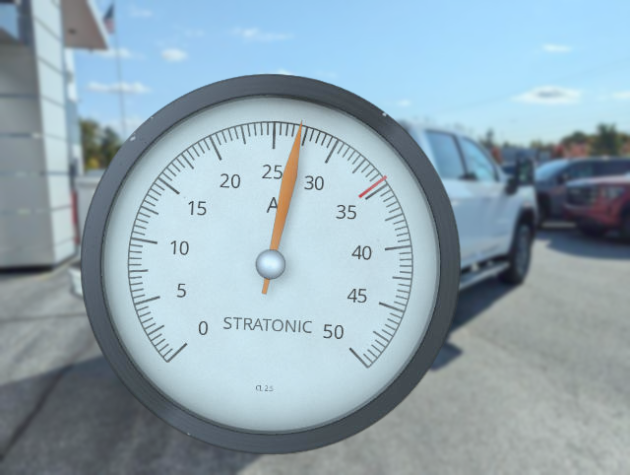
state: 27A
